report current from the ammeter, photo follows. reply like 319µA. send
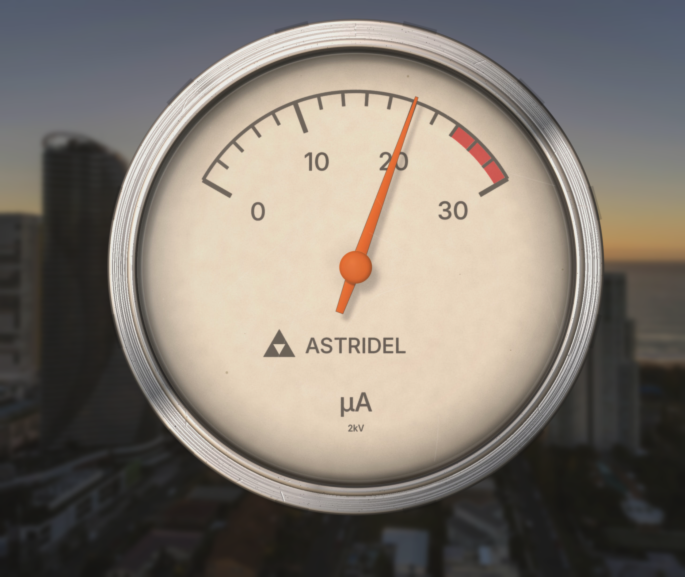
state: 20µA
